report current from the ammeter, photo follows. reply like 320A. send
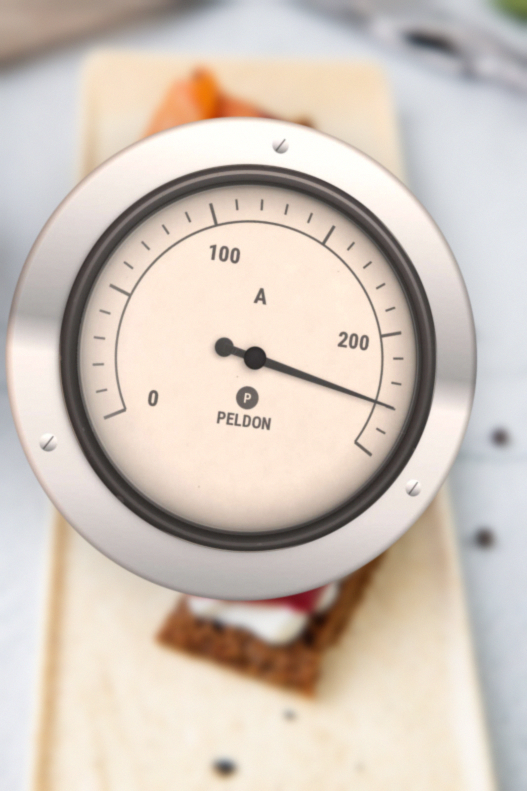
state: 230A
